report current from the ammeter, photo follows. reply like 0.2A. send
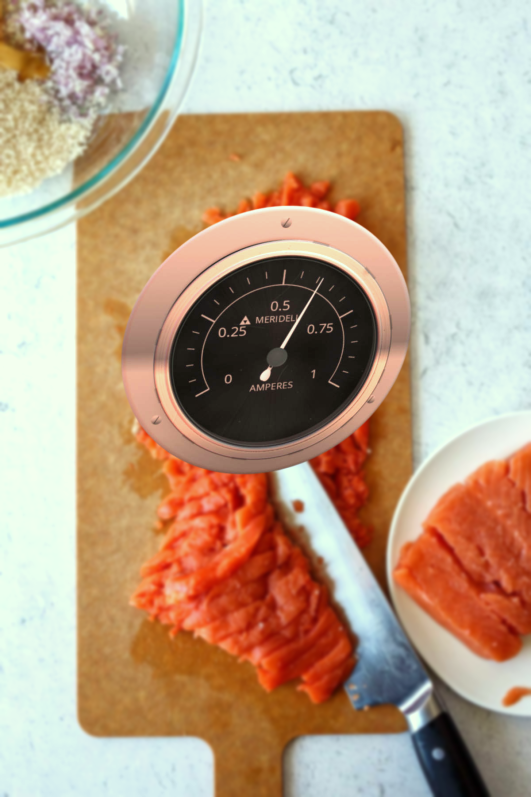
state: 0.6A
